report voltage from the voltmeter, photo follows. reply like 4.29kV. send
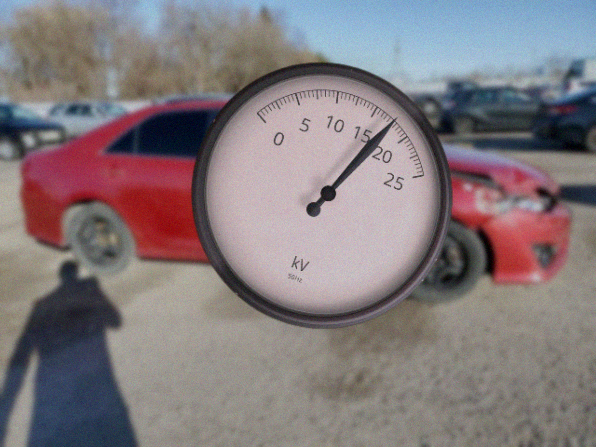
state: 17.5kV
